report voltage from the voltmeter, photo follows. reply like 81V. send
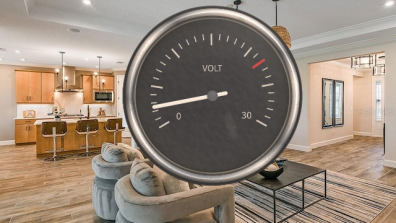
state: 2.5V
